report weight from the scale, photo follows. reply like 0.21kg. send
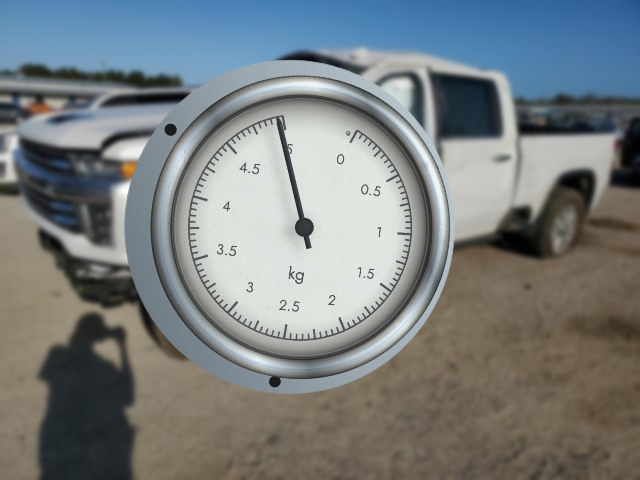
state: 4.95kg
